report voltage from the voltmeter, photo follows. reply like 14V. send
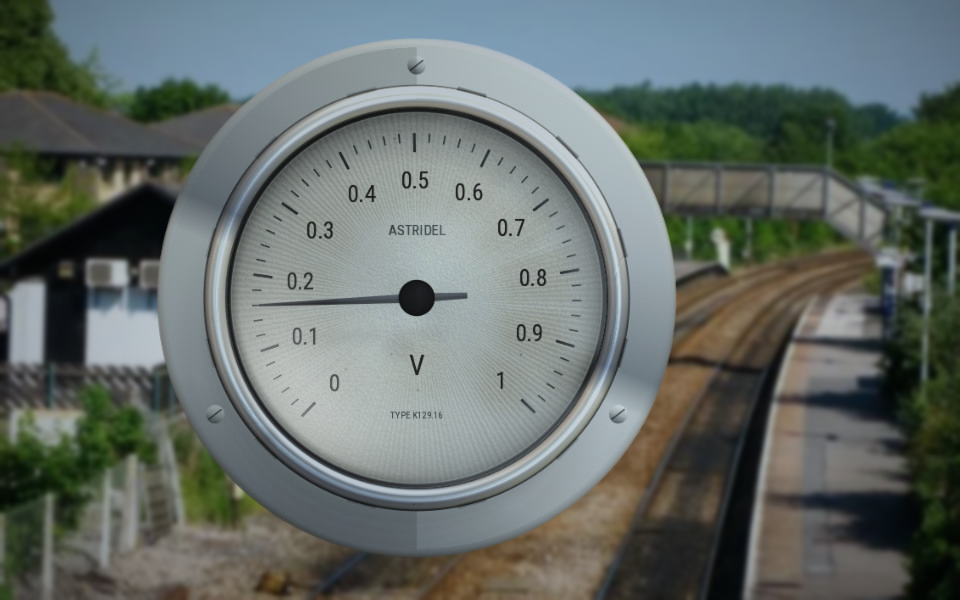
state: 0.16V
